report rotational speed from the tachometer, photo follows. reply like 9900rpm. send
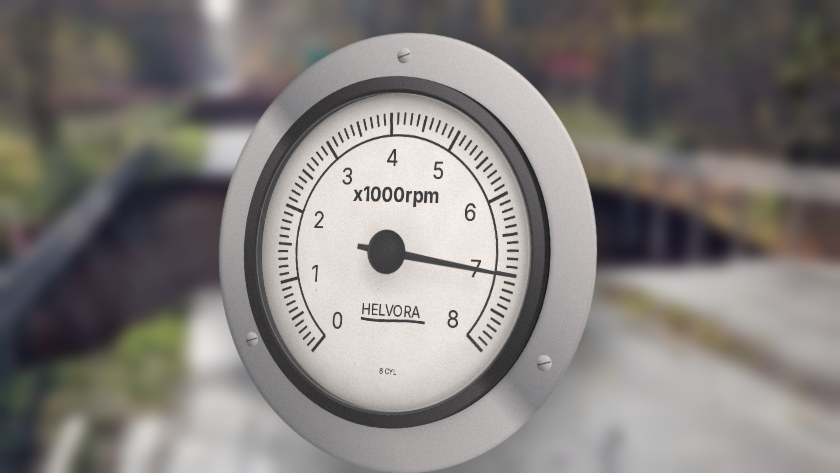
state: 7000rpm
